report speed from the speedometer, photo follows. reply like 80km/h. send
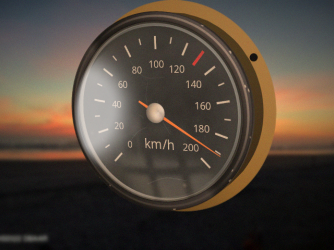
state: 190km/h
